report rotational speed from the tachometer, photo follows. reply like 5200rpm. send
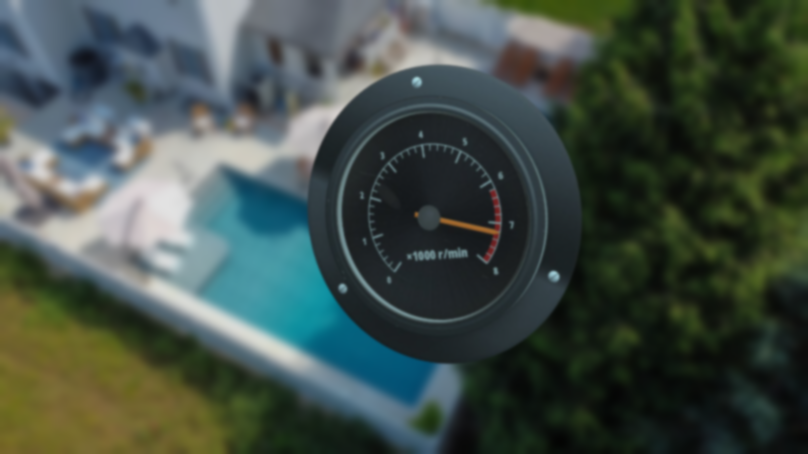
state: 7200rpm
